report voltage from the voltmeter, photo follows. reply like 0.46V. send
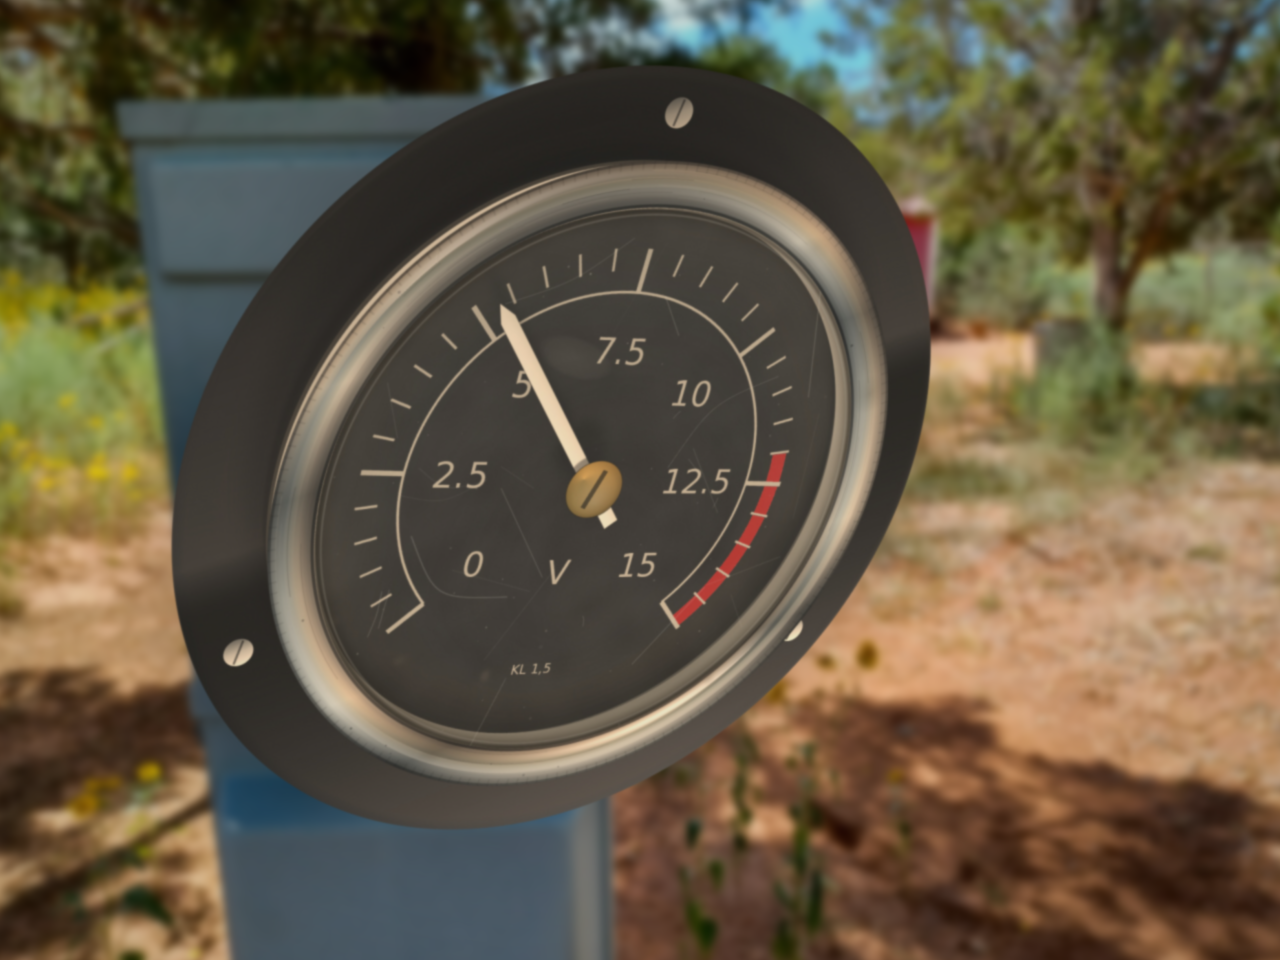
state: 5.25V
